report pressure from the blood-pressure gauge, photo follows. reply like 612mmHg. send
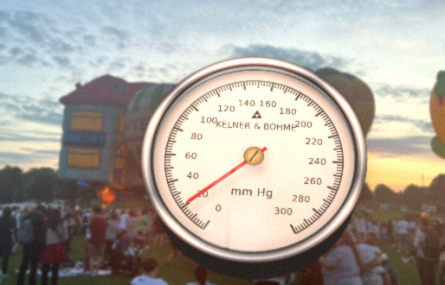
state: 20mmHg
